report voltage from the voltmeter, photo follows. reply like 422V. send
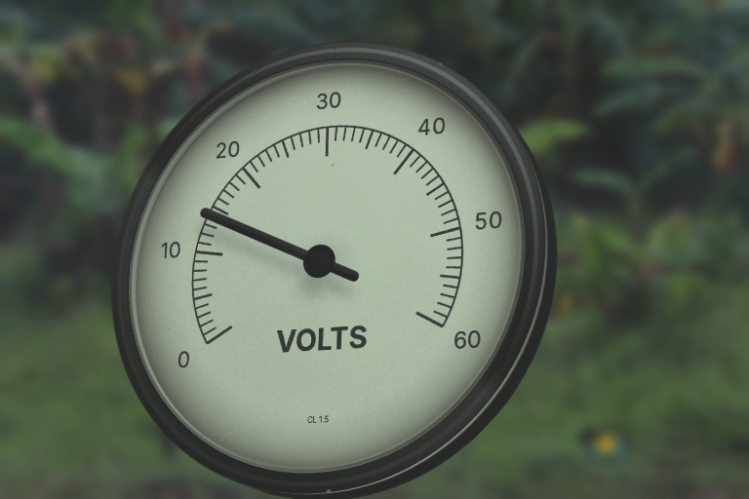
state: 14V
